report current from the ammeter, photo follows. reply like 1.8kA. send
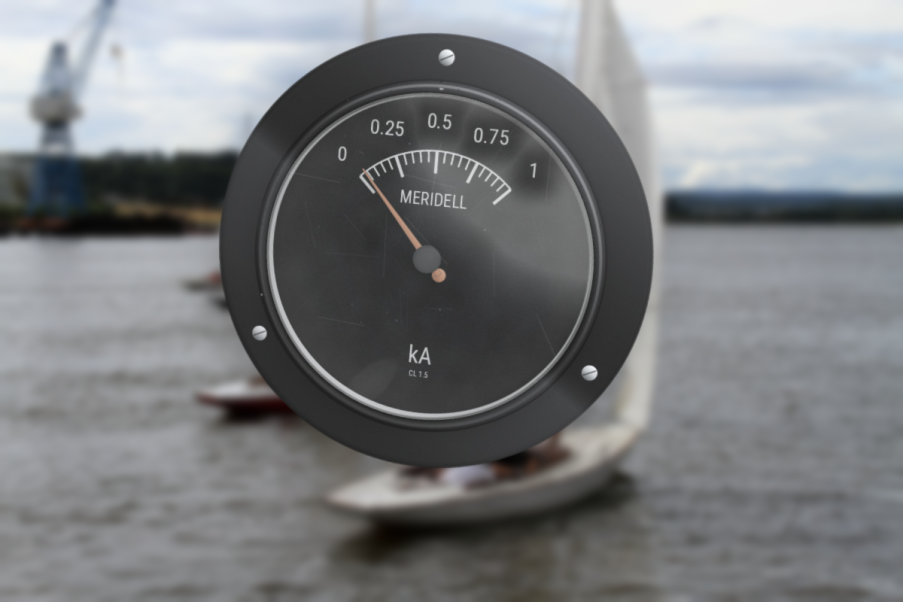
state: 0.05kA
